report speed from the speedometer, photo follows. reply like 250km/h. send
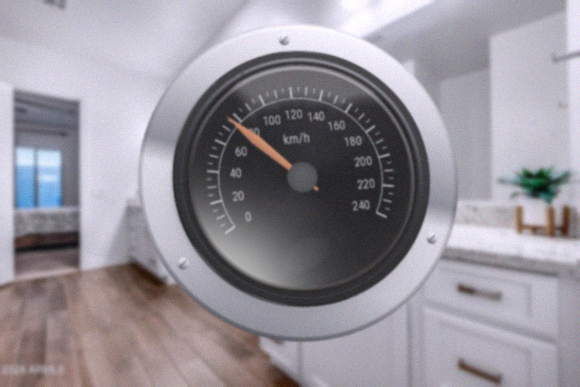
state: 75km/h
